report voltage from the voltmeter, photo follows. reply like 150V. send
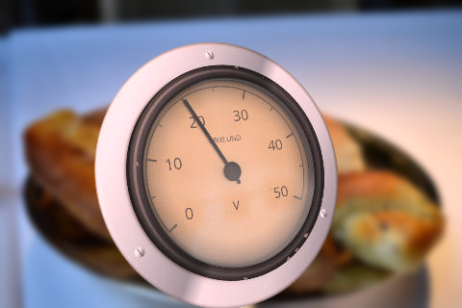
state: 20V
